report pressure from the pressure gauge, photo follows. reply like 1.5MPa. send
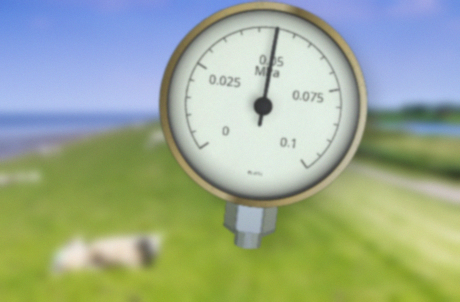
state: 0.05MPa
